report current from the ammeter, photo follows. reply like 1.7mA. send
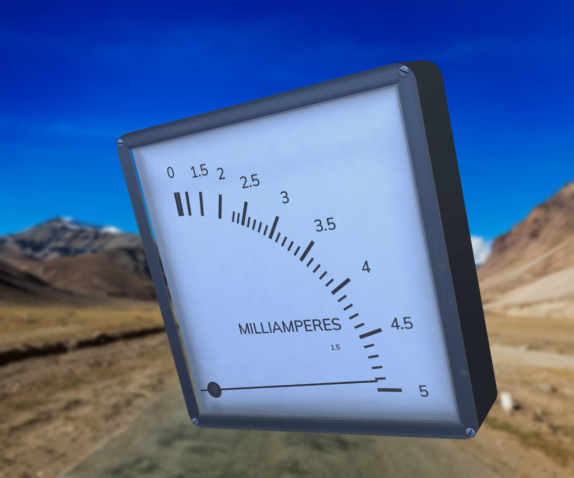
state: 4.9mA
